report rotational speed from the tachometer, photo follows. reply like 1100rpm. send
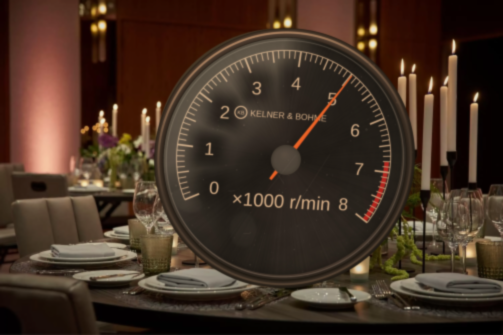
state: 5000rpm
